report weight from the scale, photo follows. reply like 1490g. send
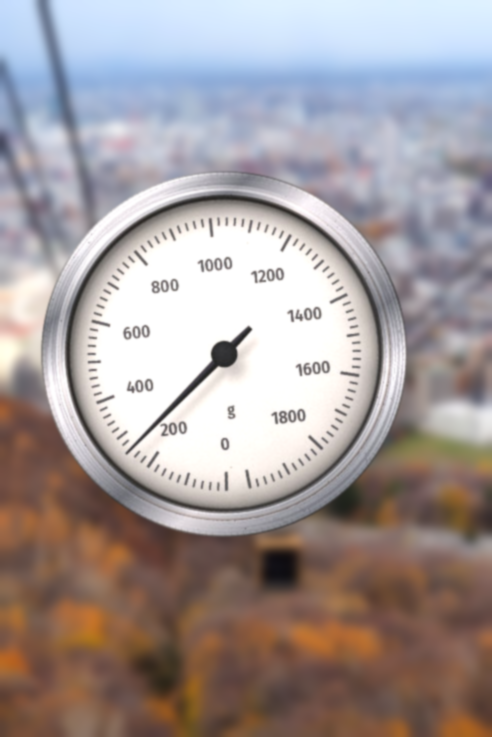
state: 260g
